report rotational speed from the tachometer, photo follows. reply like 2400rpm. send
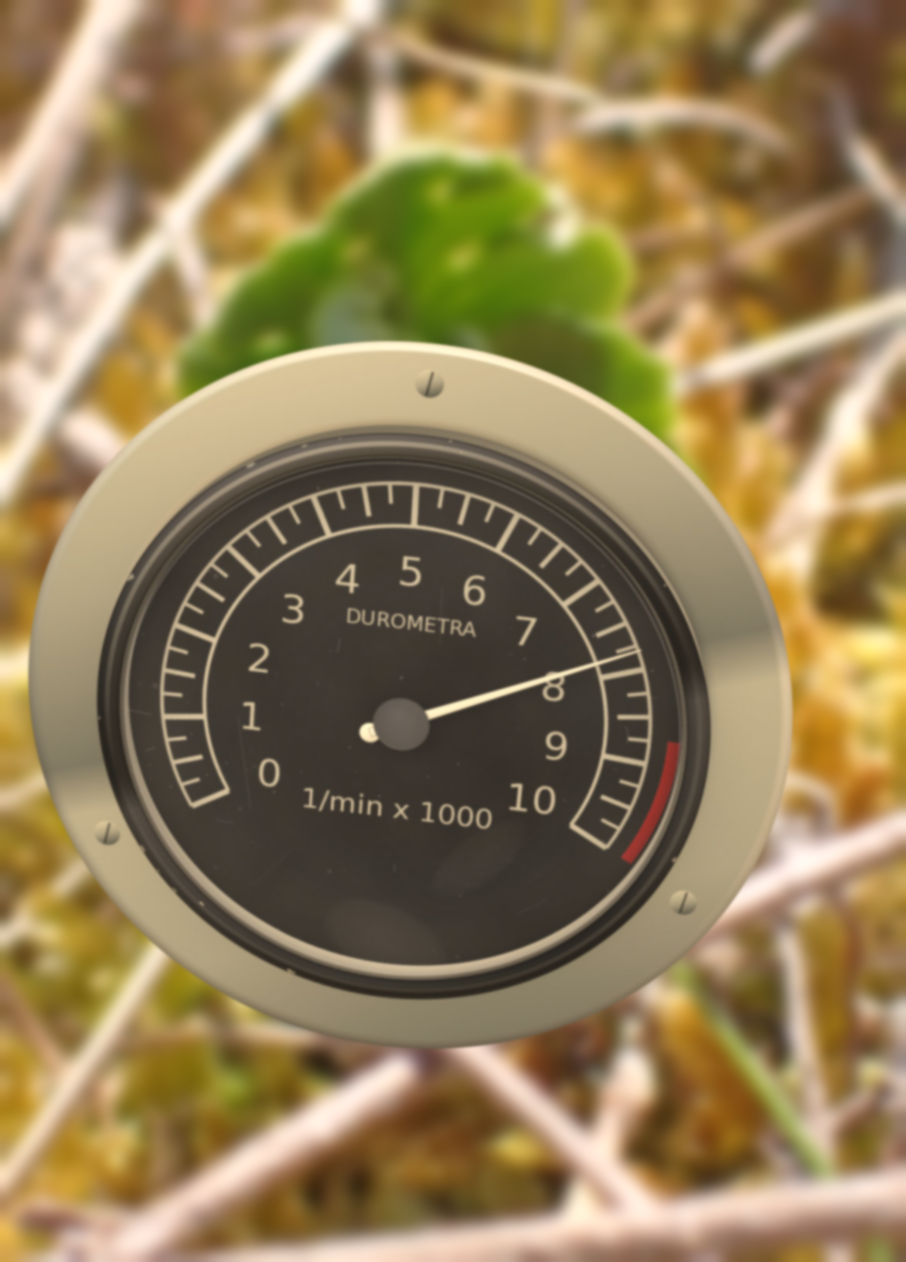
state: 7750rpm
